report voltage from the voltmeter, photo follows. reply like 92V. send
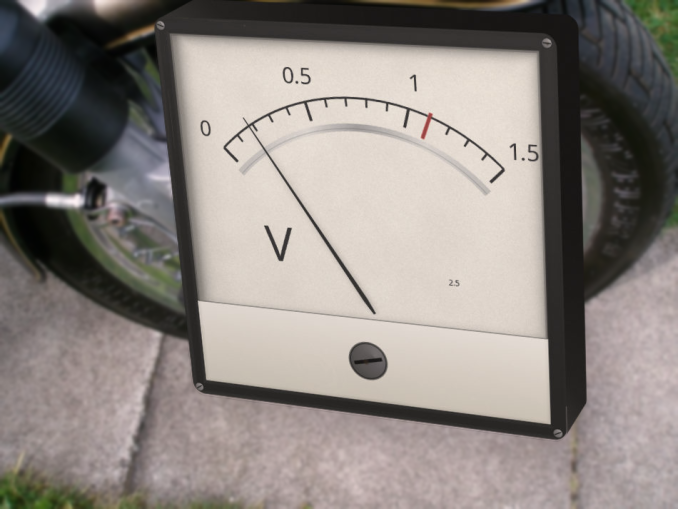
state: 0.2V
